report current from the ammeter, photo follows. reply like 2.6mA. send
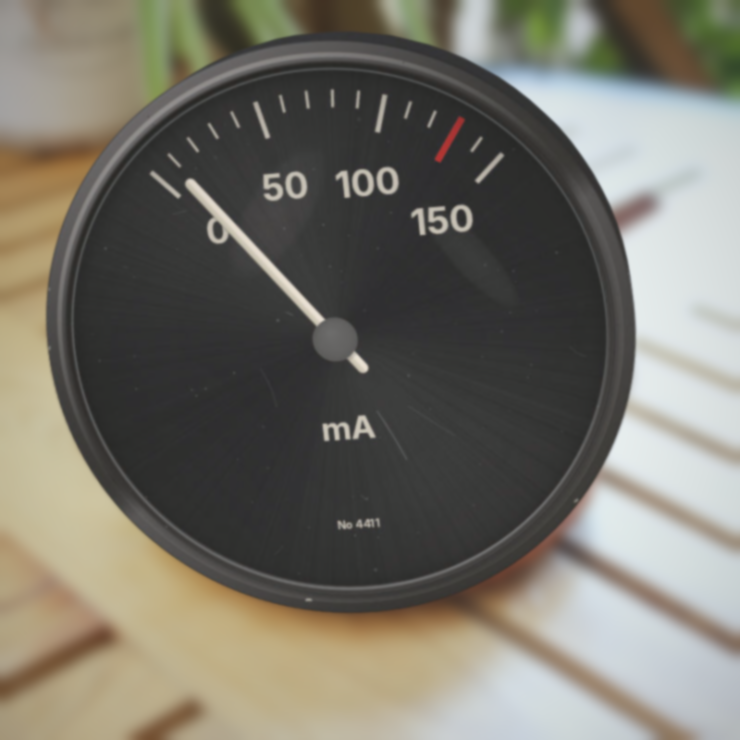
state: 10mA
